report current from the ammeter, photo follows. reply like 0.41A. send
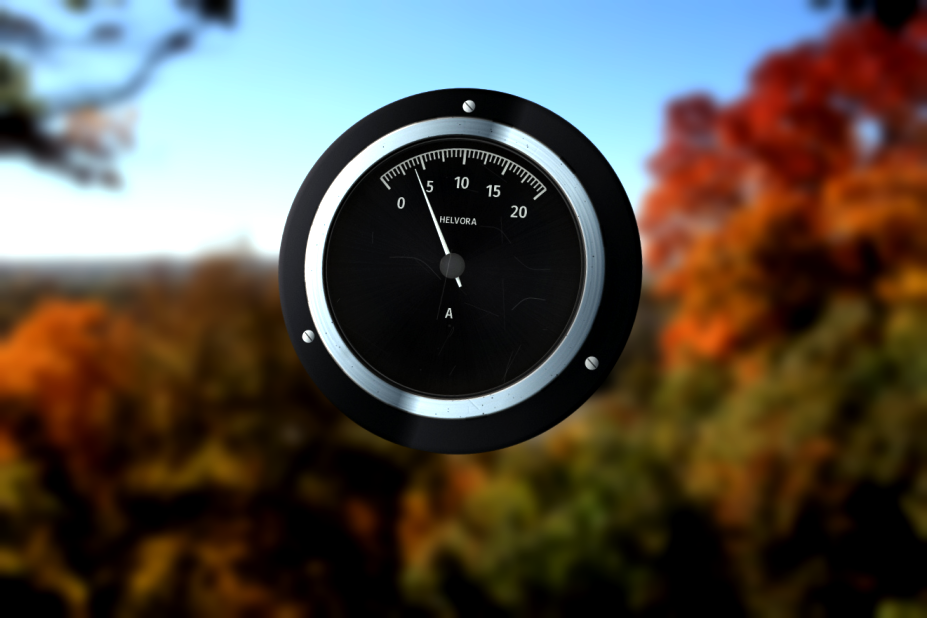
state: 4A
